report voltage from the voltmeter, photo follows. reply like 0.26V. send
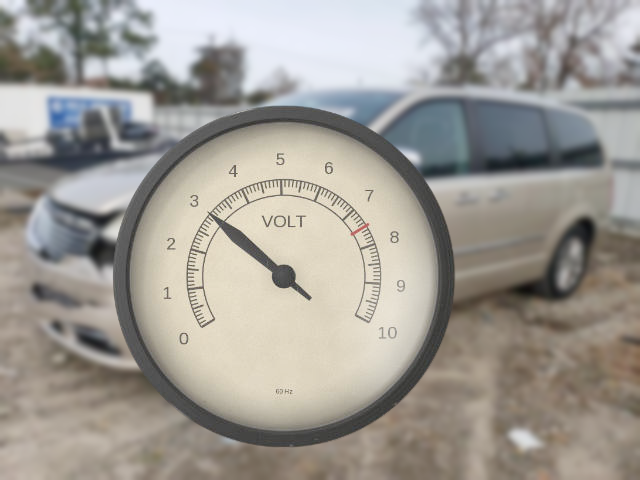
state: 3V
